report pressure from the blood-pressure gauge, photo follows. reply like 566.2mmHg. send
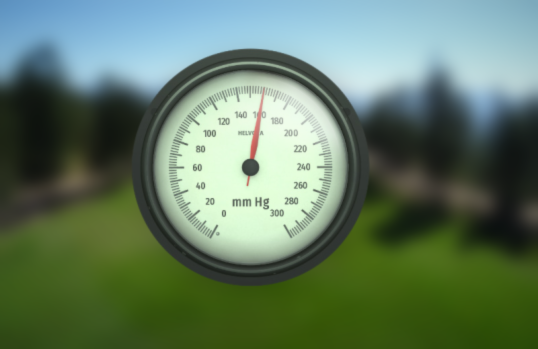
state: 160mmHg
